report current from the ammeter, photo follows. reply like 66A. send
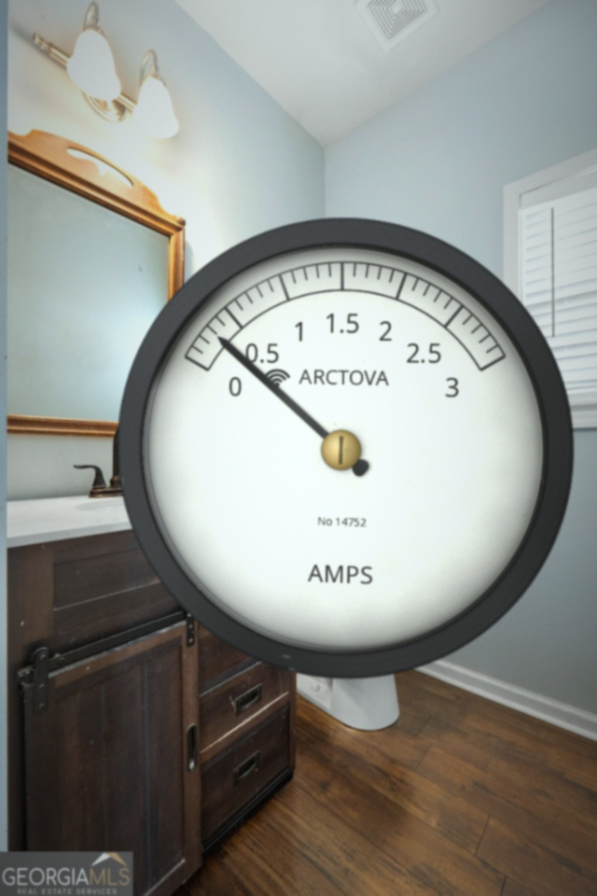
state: 0.3A
